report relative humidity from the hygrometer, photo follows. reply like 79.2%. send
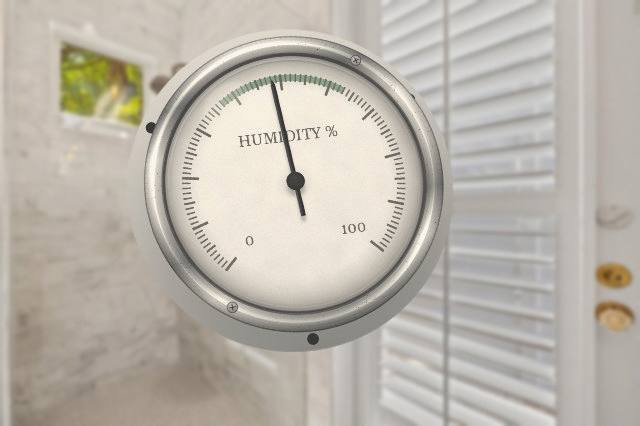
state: 48%
